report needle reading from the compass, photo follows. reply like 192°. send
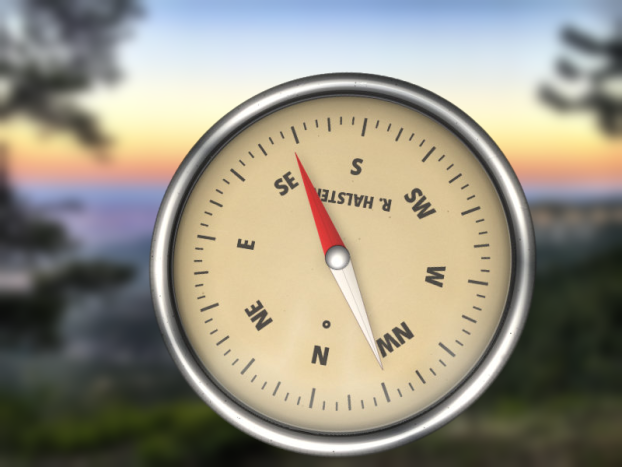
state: 147.5°
